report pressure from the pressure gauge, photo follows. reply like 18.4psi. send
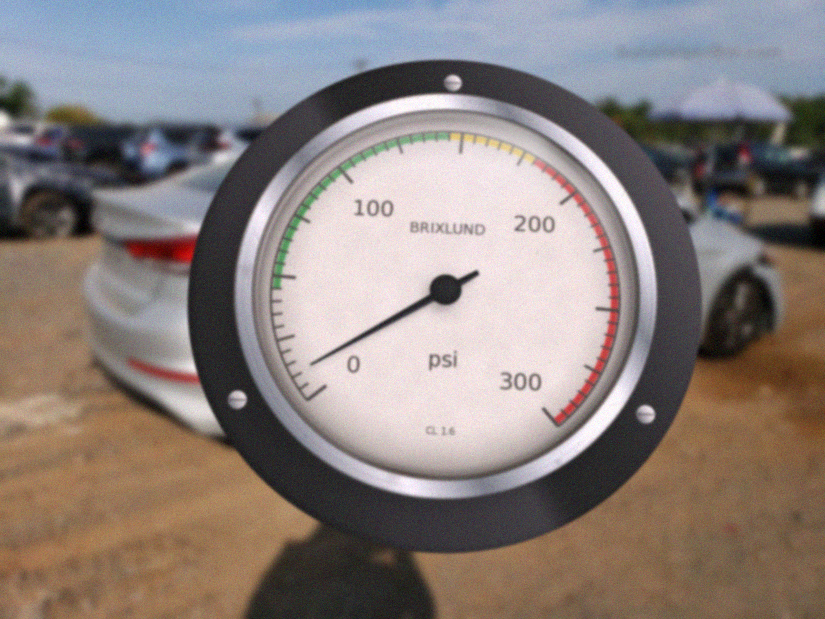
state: 10psi
